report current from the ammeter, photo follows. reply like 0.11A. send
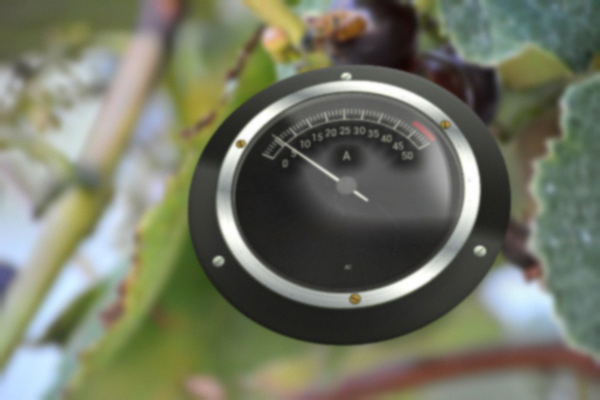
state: 5A
